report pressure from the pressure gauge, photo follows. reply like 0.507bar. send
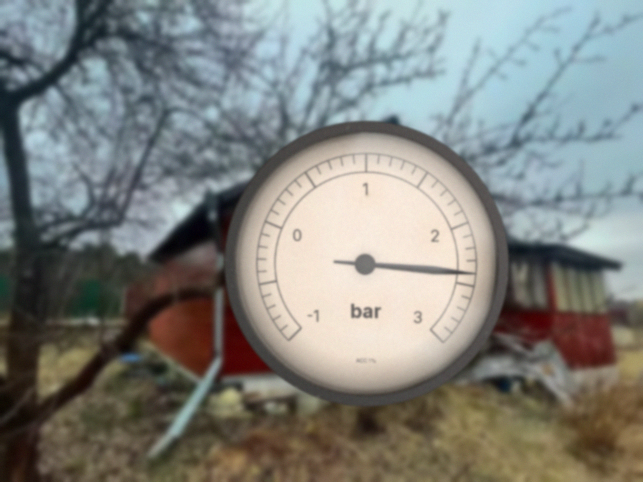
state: 2.4bar
